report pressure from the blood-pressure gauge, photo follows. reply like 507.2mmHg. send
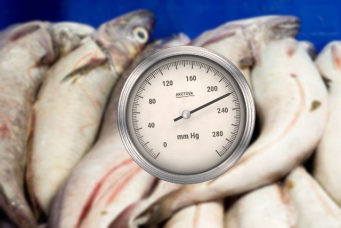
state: 220mmHg
